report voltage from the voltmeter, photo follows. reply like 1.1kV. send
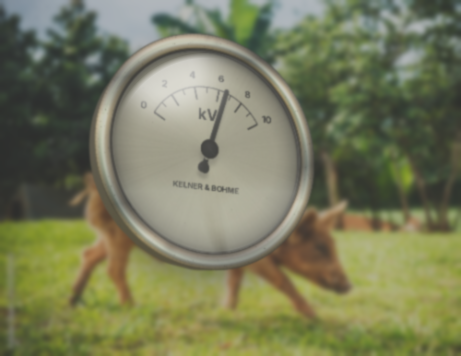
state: 6.5kV
